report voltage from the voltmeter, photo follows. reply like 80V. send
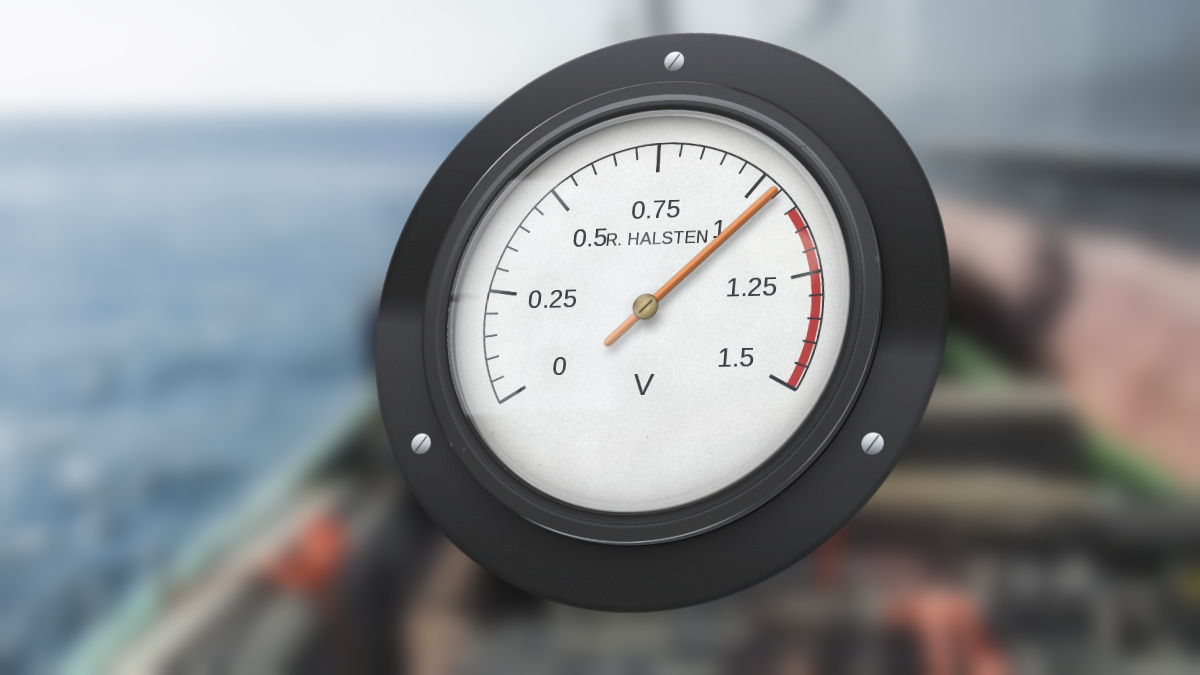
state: 1.05V
